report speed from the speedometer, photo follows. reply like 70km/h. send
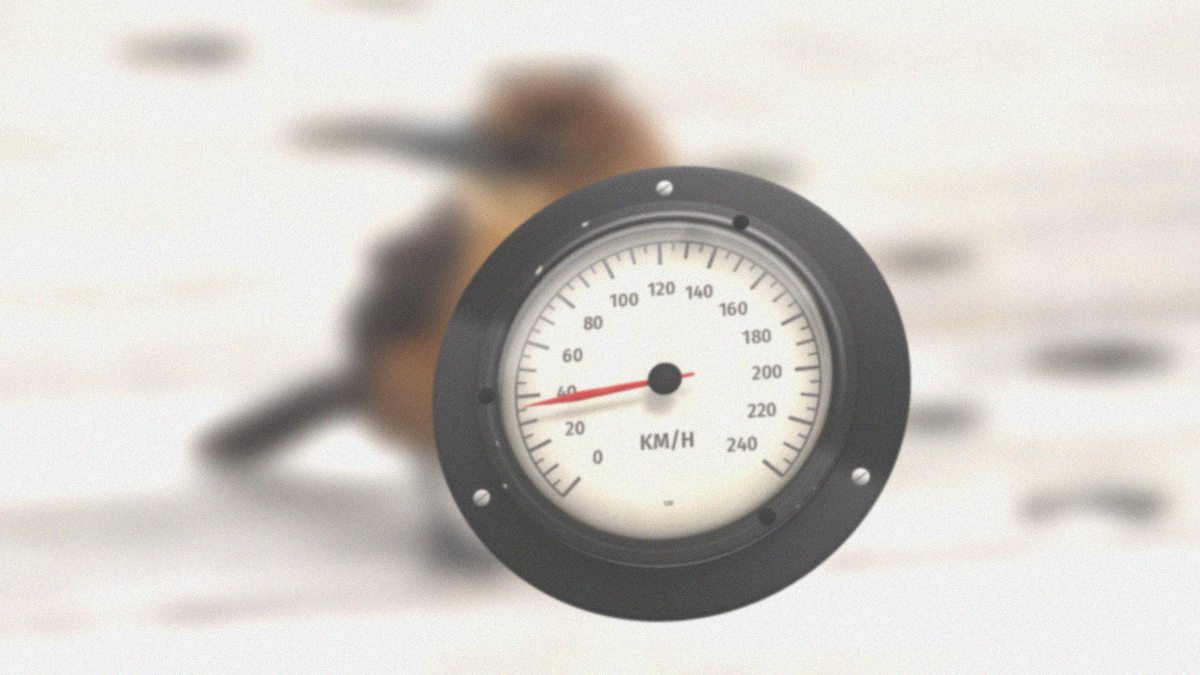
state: 35km/h
